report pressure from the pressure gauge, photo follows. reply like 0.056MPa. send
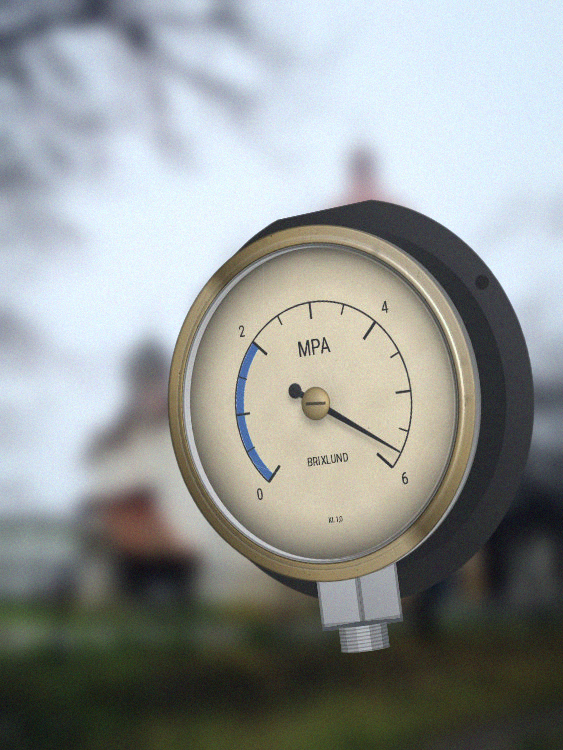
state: 5.75MPa
